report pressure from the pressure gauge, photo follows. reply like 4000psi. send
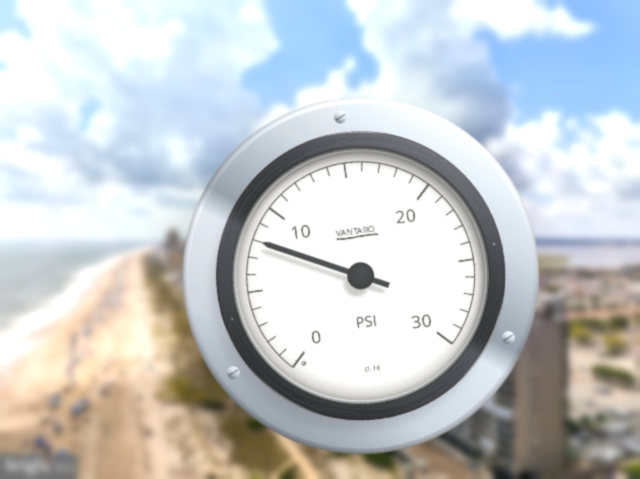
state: 8psi
